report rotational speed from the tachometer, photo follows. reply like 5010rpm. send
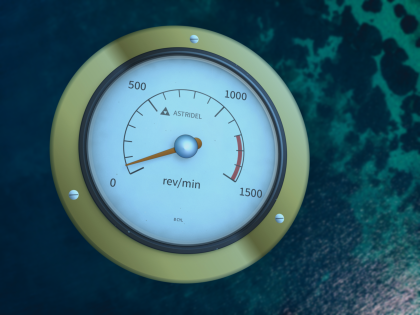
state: 50rpm
